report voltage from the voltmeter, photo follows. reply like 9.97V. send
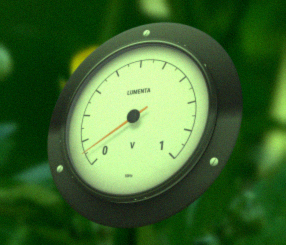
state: 0.05V
